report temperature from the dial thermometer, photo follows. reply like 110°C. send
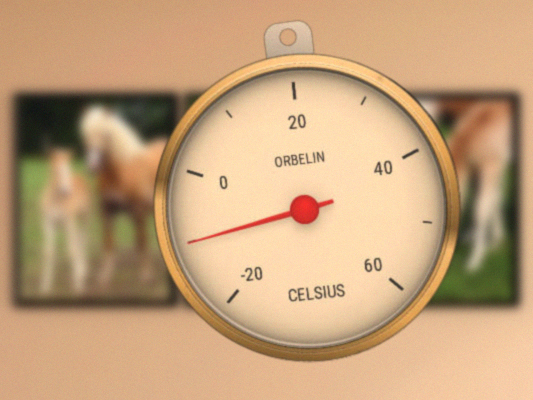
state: -10°C
